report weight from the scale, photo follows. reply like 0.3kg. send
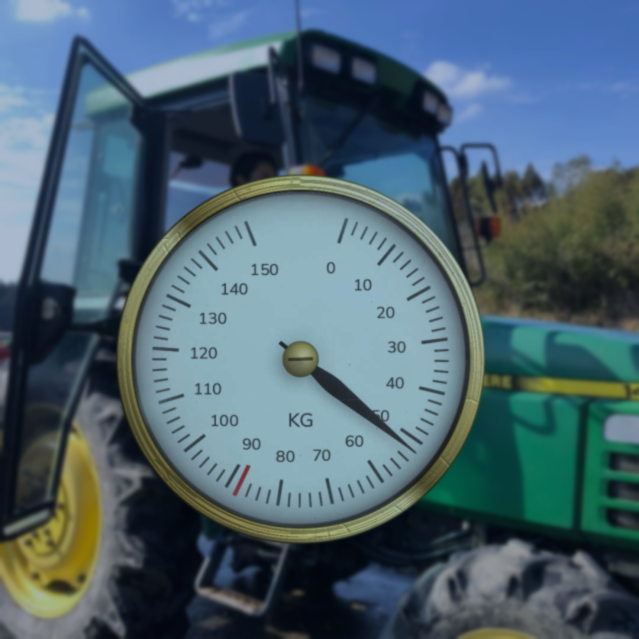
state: 52kg
